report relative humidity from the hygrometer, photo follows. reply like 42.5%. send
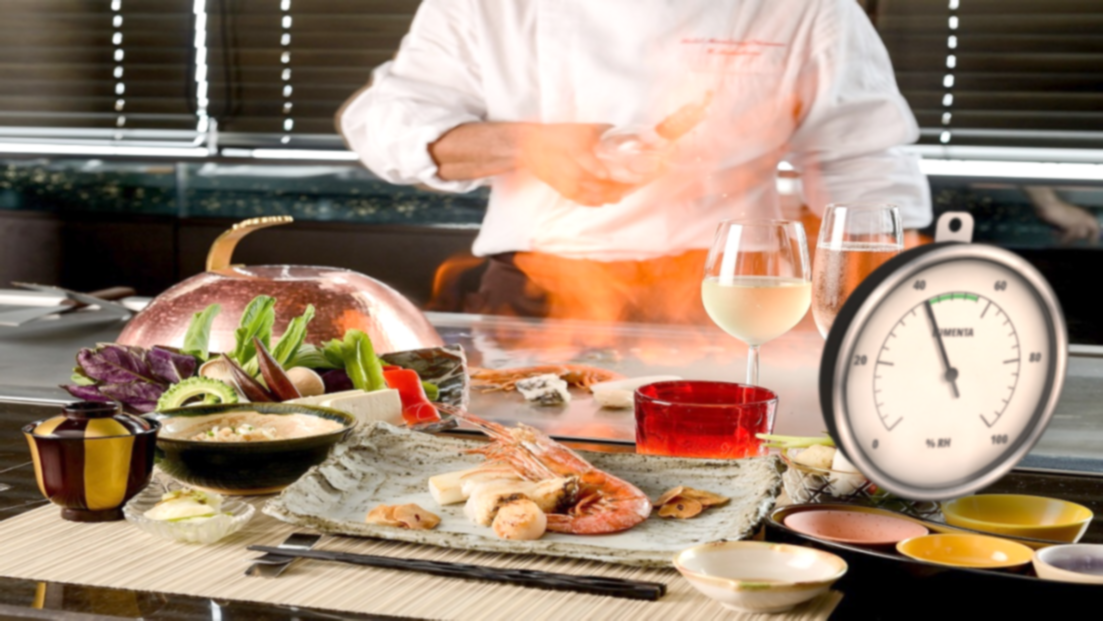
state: 40%
